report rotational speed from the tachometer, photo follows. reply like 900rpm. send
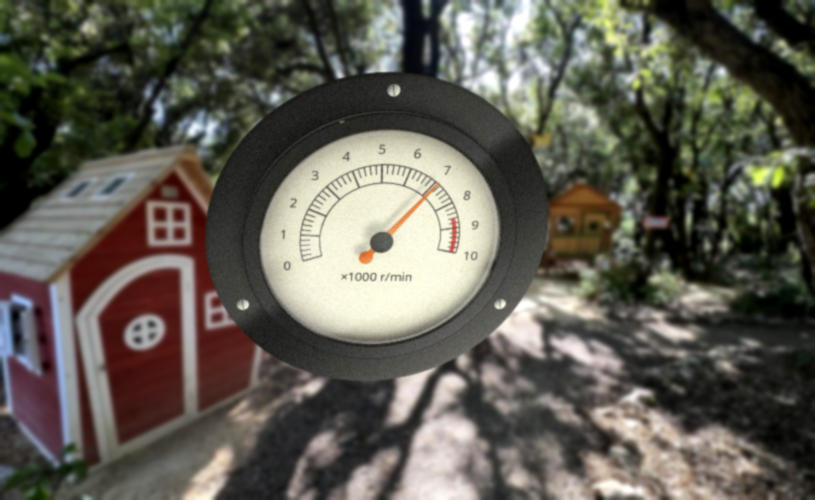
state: 7000rpm
